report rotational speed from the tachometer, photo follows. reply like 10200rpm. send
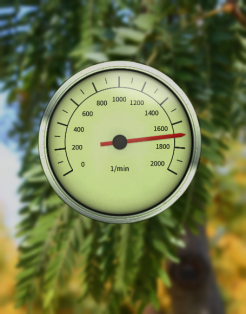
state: 1700rpm
